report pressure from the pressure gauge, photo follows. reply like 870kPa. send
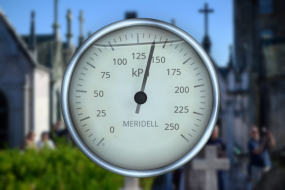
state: 140kPa
